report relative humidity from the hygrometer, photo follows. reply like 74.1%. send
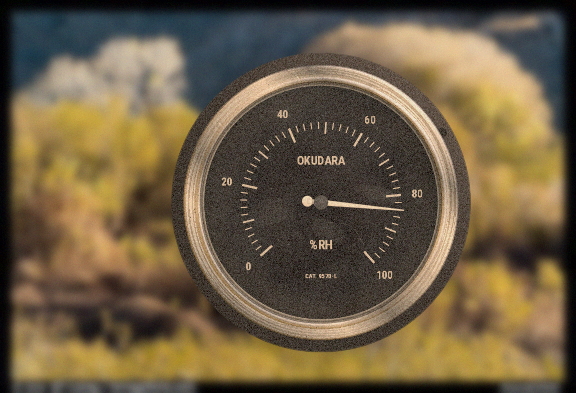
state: 84%
